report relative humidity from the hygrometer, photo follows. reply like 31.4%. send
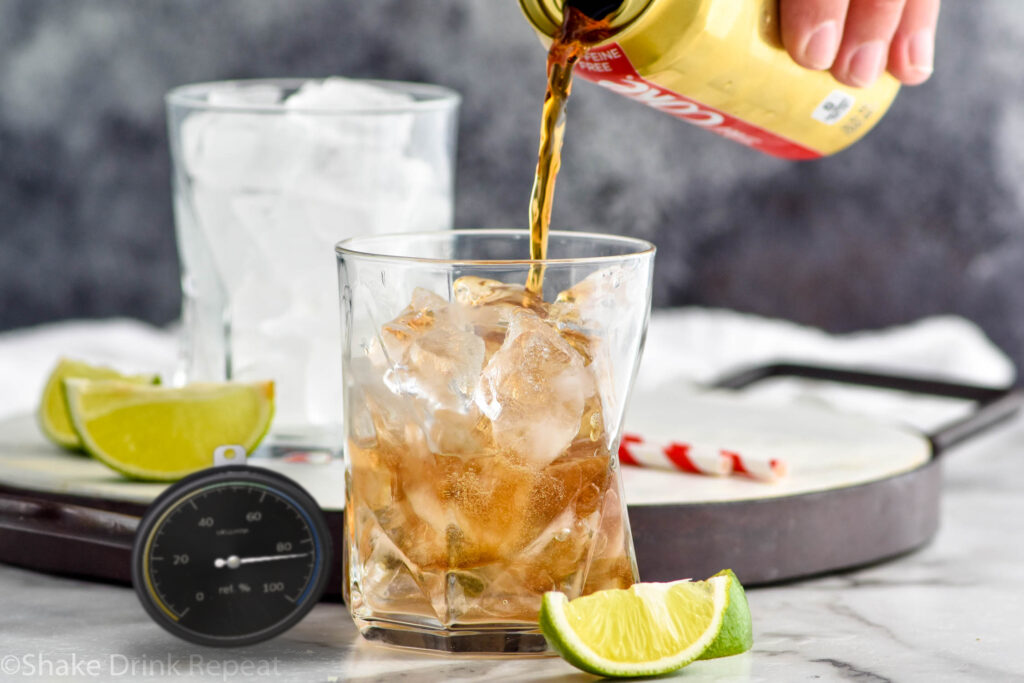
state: 84%
